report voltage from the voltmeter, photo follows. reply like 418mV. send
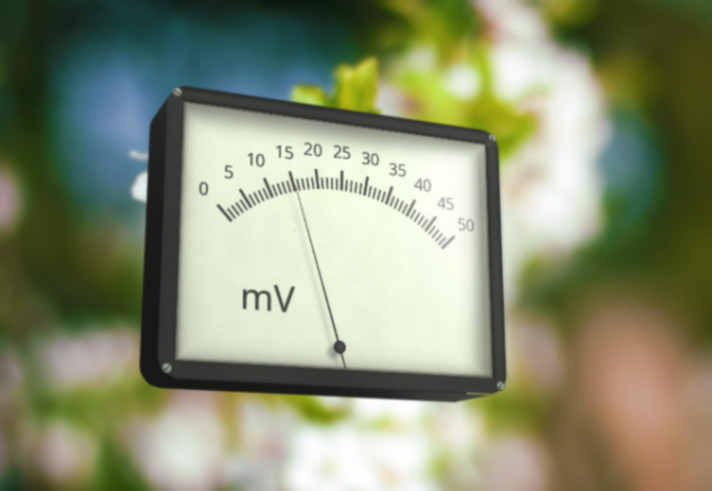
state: 15mV
